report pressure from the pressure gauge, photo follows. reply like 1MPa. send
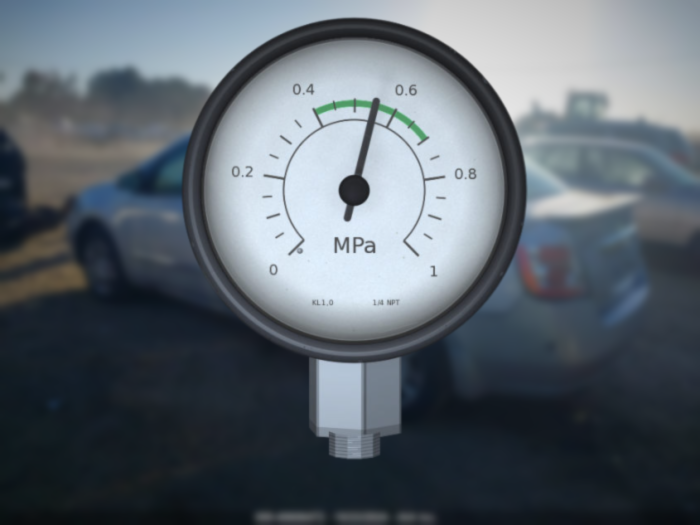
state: 0.55MPa
